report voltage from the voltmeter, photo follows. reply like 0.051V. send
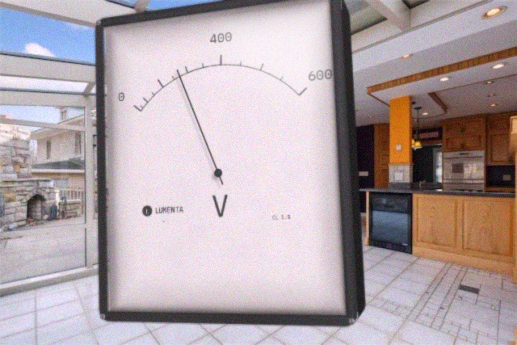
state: 275V
